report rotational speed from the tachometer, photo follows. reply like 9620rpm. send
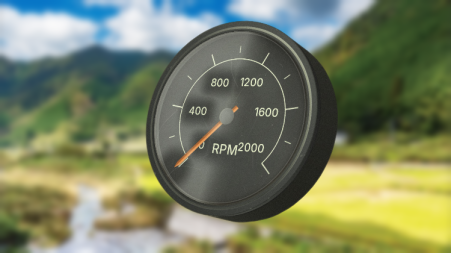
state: 0rpm
